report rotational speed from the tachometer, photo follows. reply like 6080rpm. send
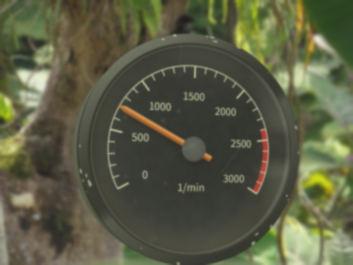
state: 700rpm
